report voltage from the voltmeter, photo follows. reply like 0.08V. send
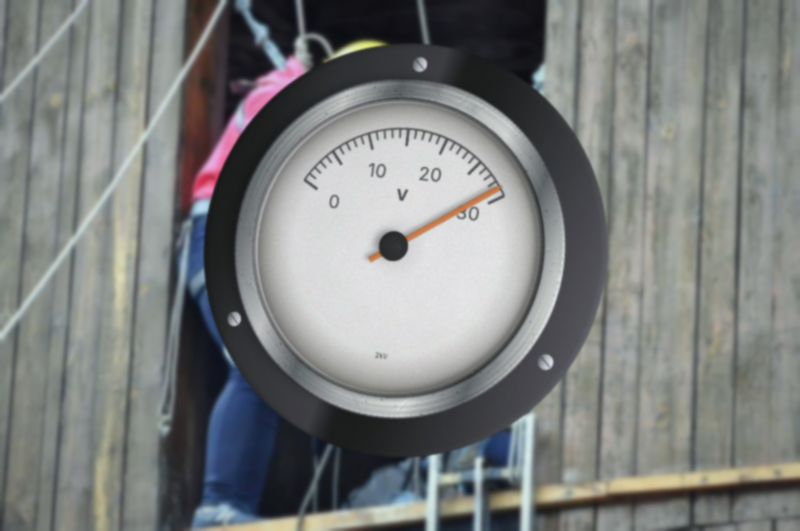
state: 29V
